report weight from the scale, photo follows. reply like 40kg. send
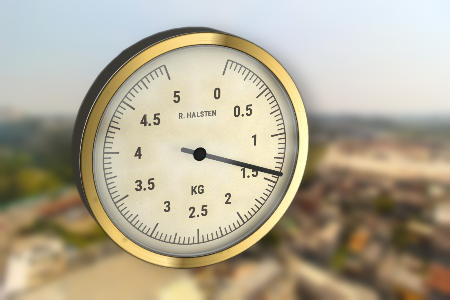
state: 1.4kg
